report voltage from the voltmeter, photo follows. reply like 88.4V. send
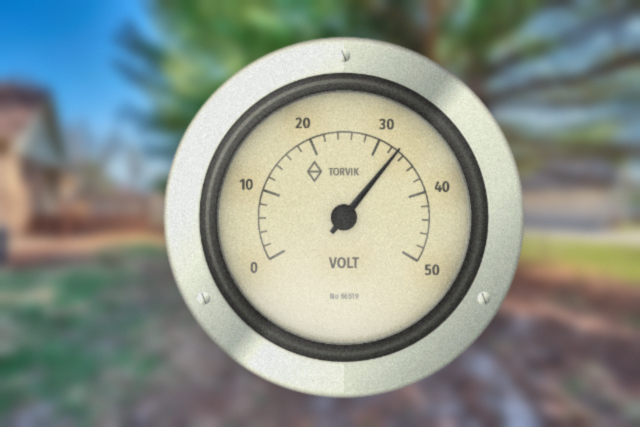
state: 33V
